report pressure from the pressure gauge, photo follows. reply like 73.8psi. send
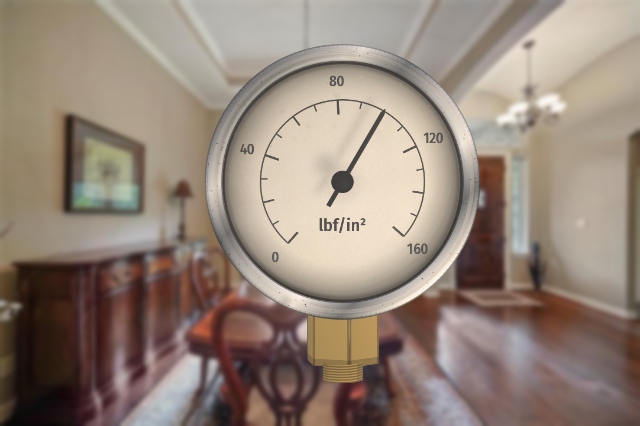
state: 100psi
